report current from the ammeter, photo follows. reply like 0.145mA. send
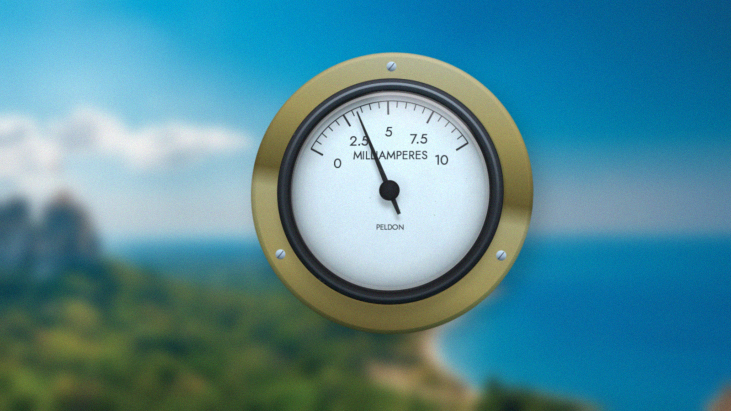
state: 3.25mA
